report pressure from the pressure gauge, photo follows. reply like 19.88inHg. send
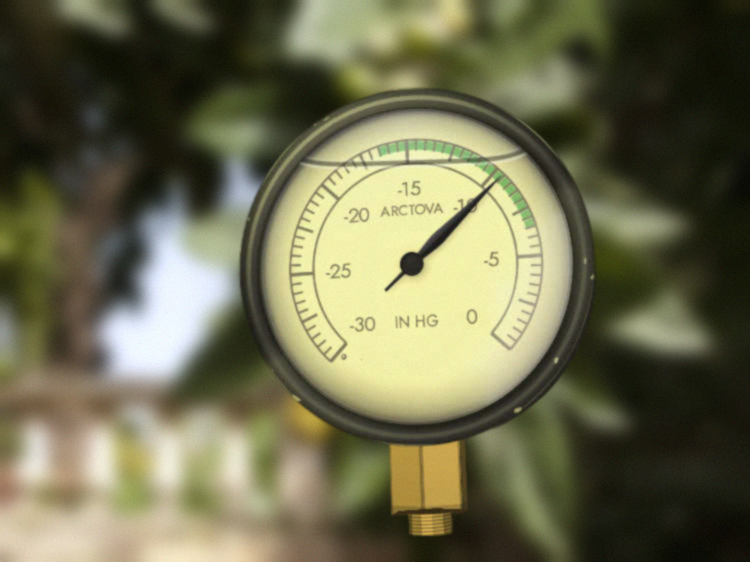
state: -9.5inHg
